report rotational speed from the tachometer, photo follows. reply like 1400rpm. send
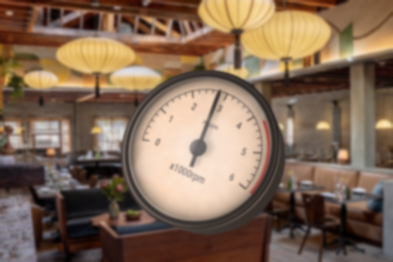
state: 2800rpm
